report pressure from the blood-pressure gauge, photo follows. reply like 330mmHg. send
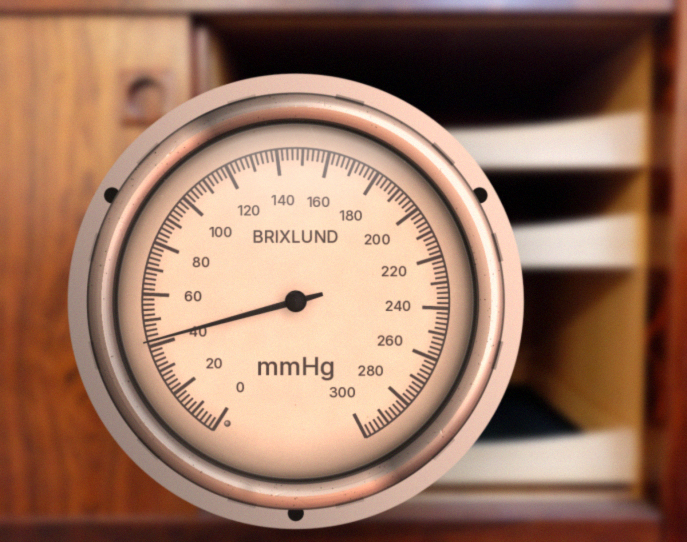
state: 42mmHg
